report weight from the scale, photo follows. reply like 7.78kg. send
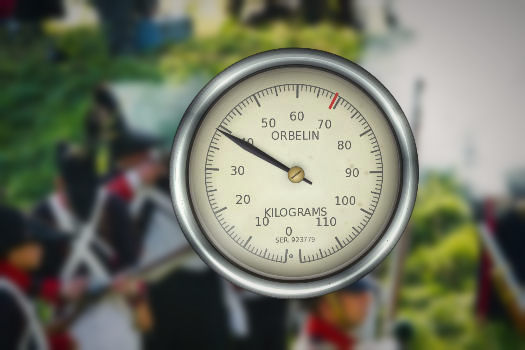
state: 39kg
